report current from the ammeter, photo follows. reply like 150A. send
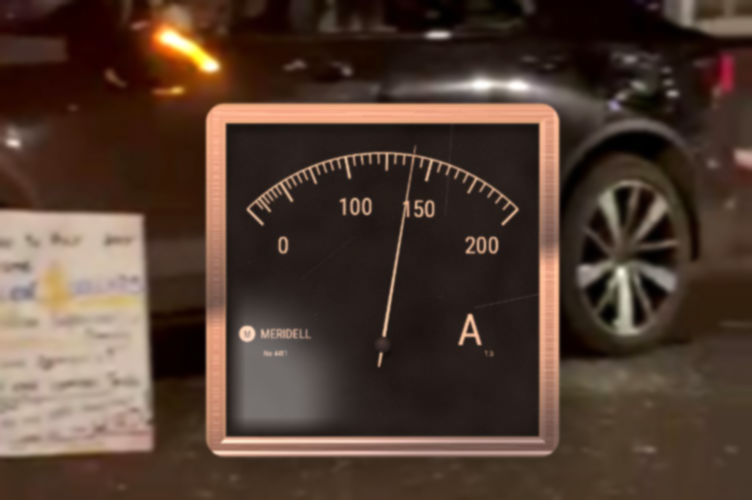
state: 140A
